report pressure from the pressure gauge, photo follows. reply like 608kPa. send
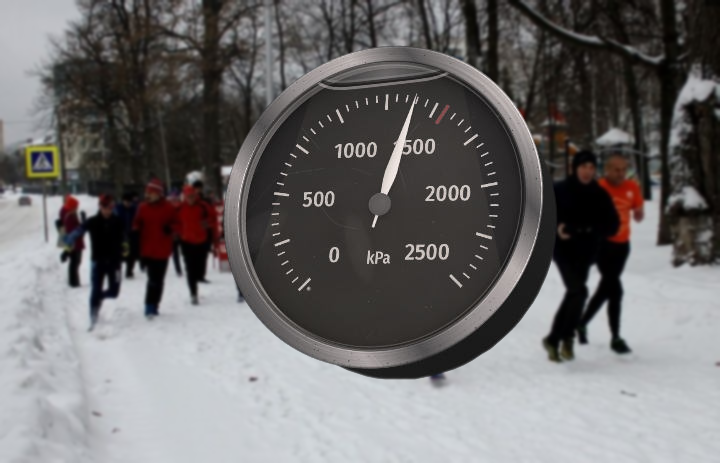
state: 1400kPa
